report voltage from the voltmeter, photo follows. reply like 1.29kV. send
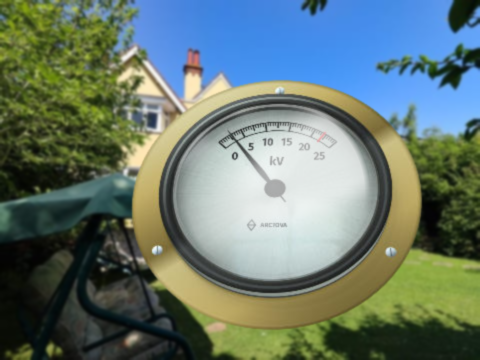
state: 2.5kV
